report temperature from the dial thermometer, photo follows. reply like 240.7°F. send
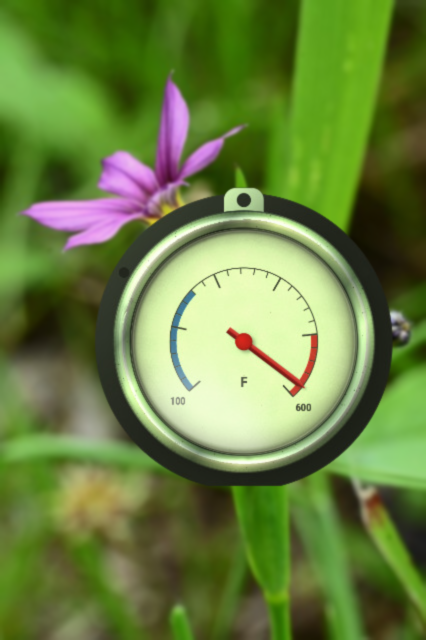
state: 580°F
